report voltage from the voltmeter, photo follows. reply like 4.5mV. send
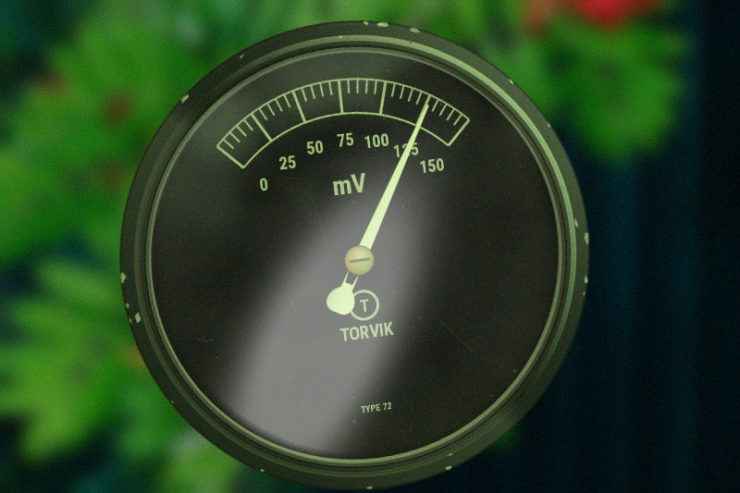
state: 125mV
